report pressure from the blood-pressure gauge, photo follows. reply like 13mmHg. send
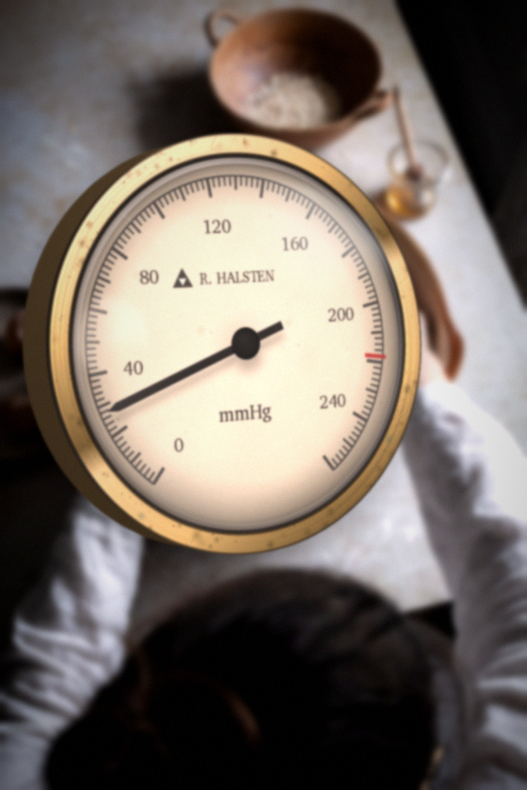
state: 28mmHg
